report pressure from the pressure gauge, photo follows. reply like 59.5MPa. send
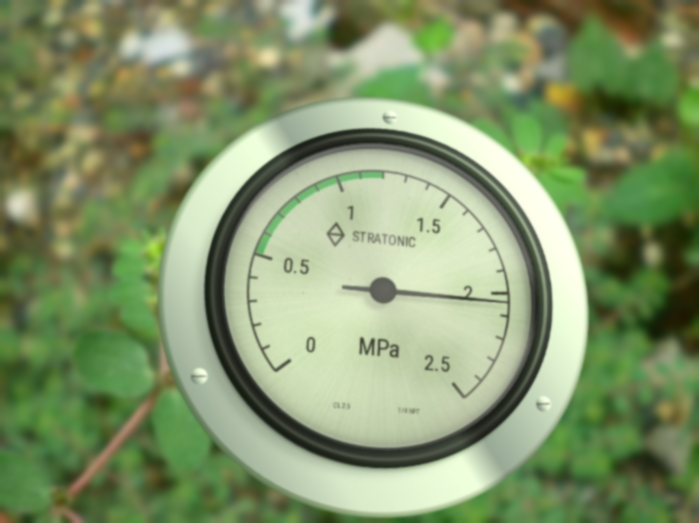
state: 2.05MPa
